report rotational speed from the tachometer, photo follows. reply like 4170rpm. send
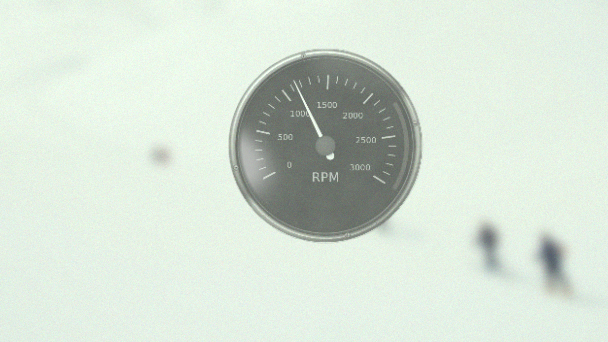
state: 1150rpm
